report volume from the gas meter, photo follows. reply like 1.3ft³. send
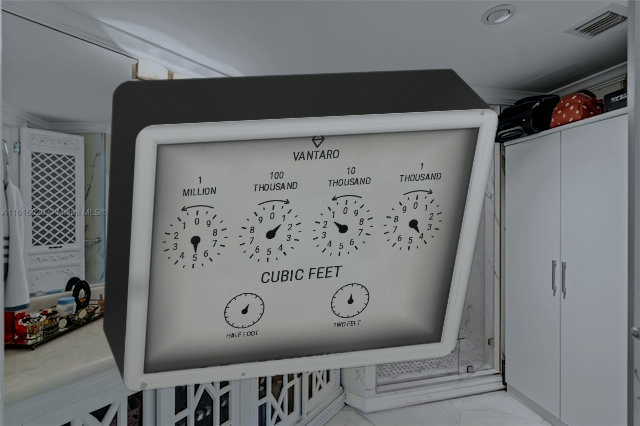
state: 511400ft³
